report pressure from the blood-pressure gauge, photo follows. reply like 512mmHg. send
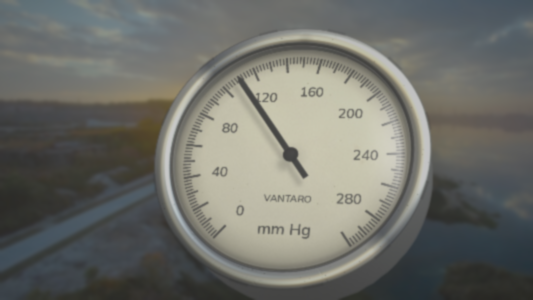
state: 110mmHg
